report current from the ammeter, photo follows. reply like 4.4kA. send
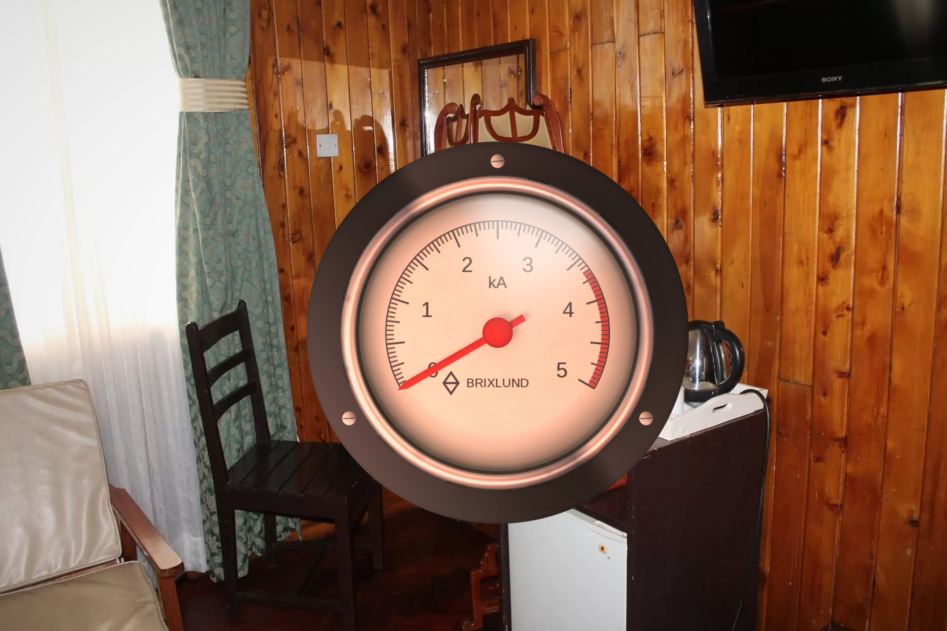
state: 0kA
